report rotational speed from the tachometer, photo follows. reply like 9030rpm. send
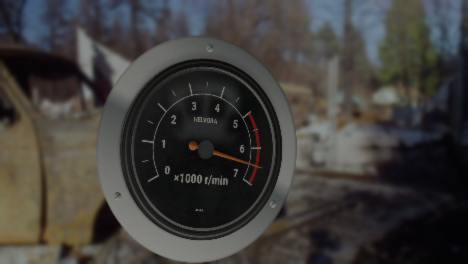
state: 6500rpm
